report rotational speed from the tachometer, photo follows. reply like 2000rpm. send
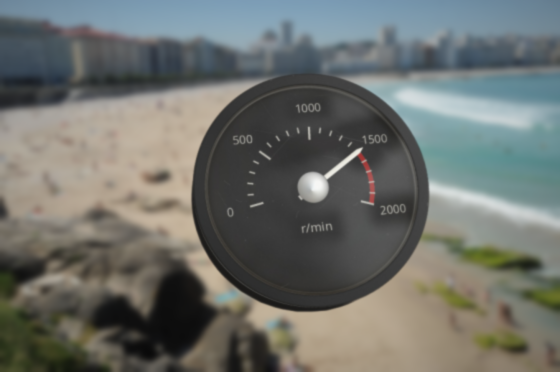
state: 1500rpm
